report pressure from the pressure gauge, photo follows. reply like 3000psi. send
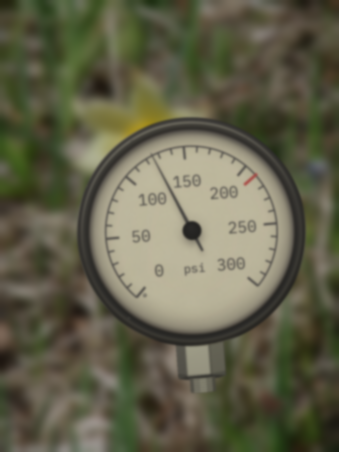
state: 125psi
